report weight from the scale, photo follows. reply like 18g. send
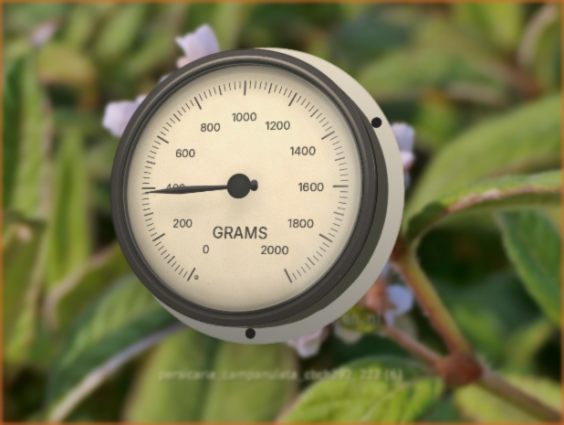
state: 380g
